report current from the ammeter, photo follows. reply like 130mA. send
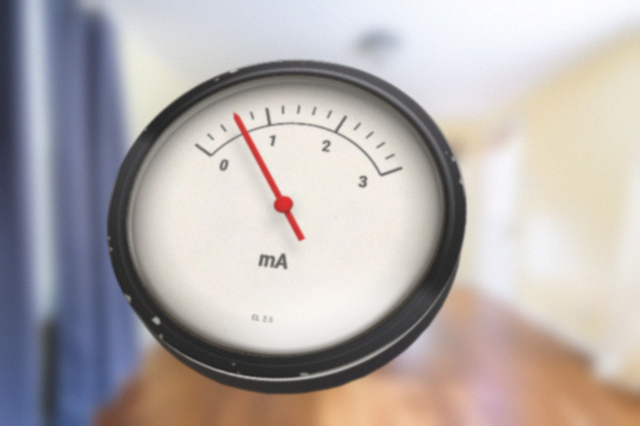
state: 0.6mA
